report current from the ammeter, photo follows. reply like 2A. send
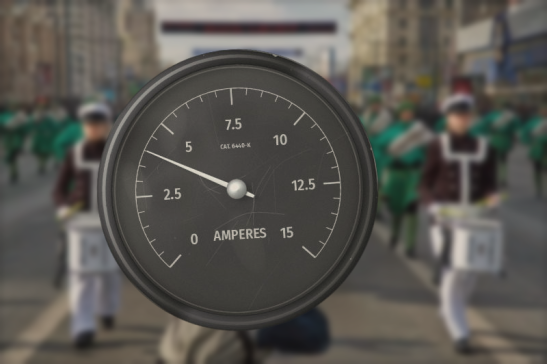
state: 4A
